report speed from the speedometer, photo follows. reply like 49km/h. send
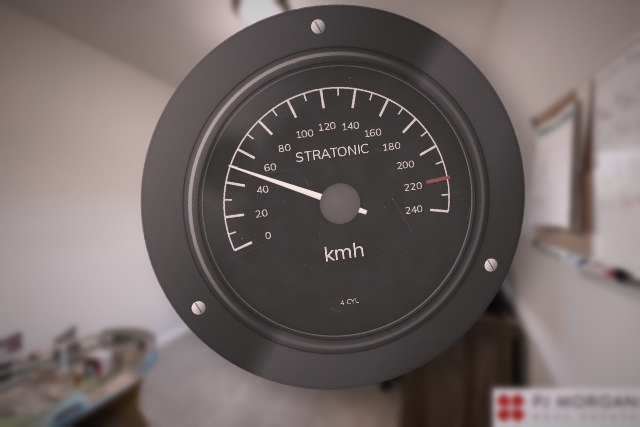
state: 50km/h
